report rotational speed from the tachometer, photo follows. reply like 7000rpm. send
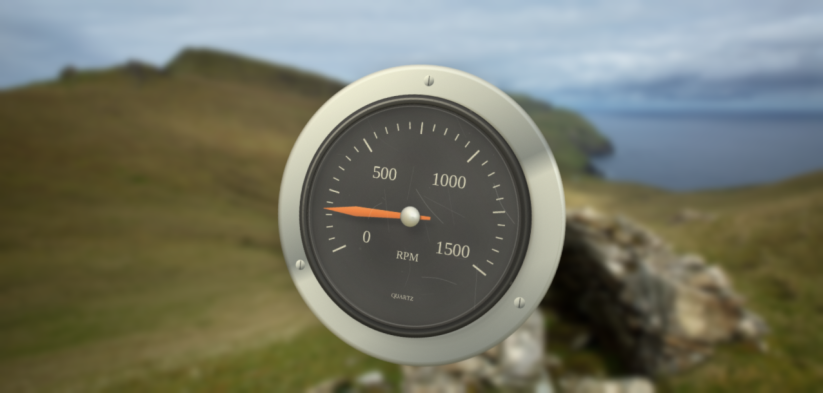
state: 175rpm
